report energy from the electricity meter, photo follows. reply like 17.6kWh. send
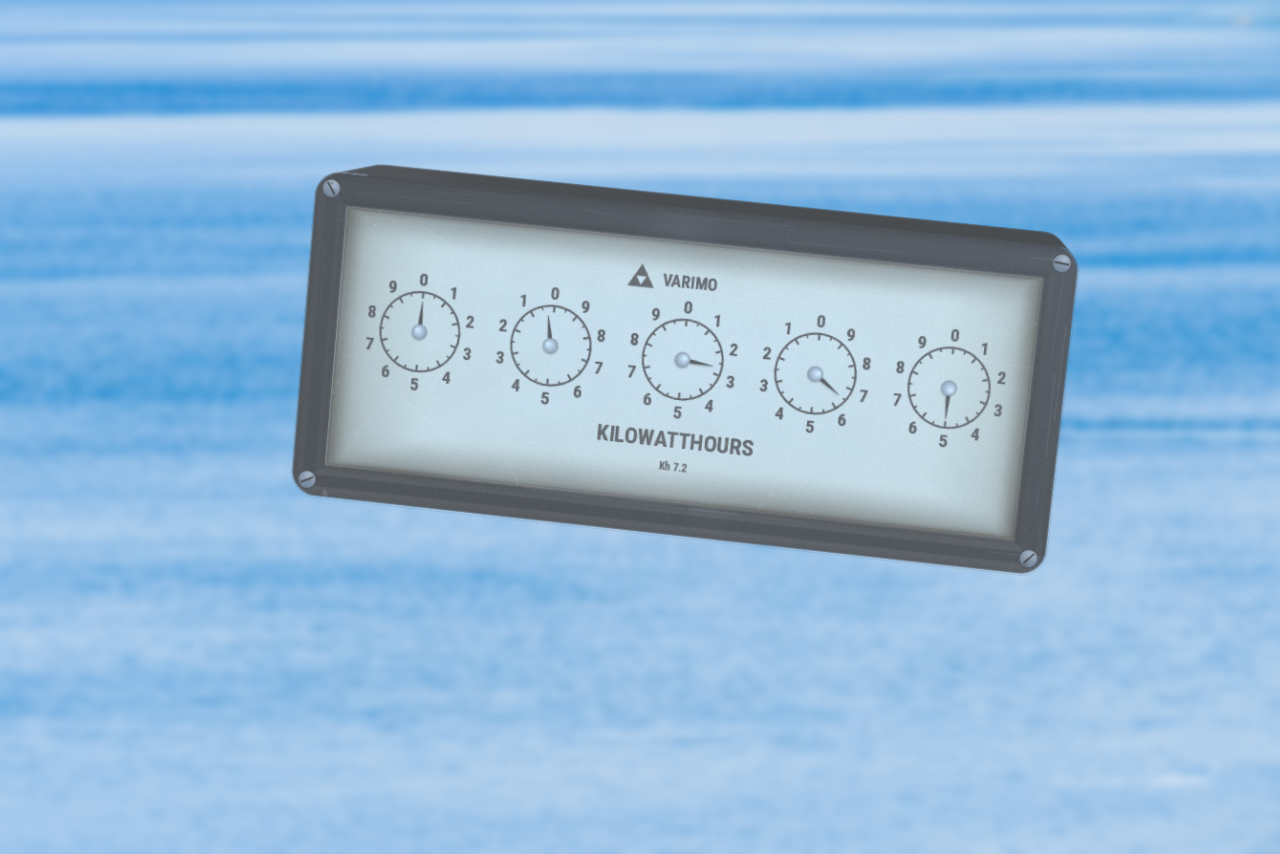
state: 265kWh
